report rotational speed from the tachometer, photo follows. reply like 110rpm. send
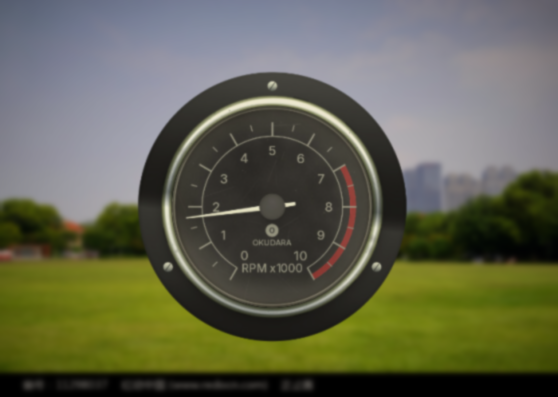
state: 1750rpm
